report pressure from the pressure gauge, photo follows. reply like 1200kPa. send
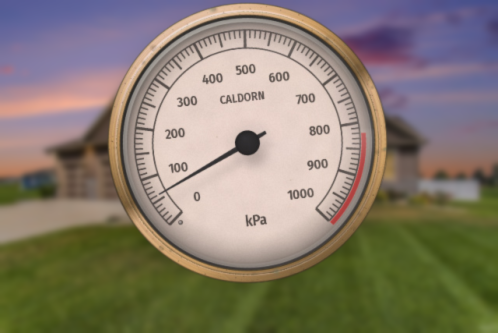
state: 60kPa
